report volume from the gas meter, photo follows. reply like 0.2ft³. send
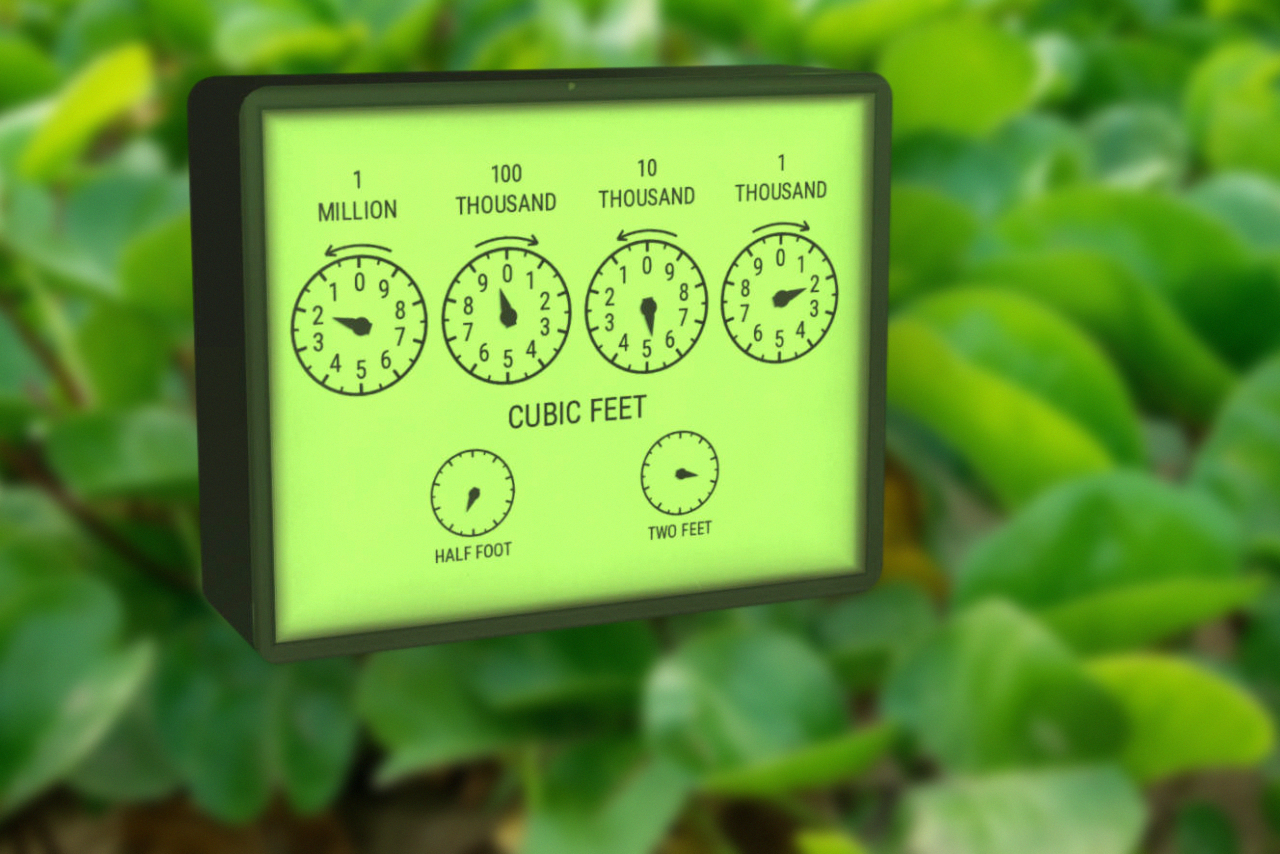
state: 195200ft³
